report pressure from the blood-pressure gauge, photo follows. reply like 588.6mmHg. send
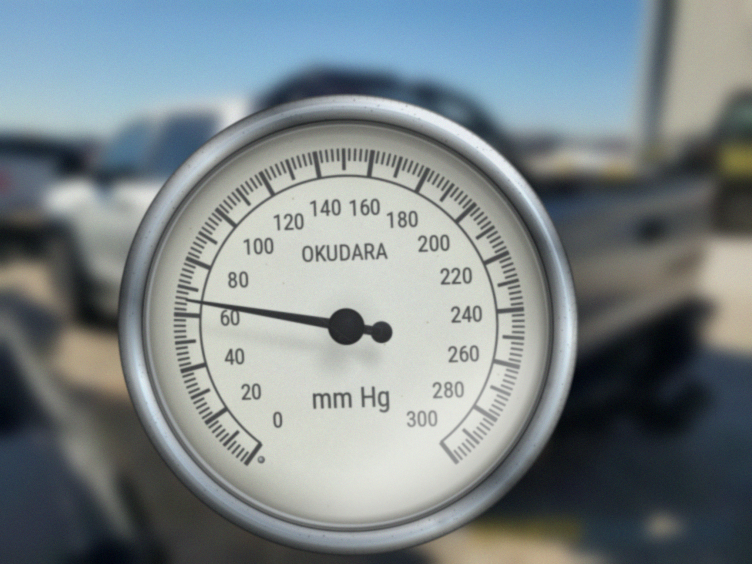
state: 66mmHg
